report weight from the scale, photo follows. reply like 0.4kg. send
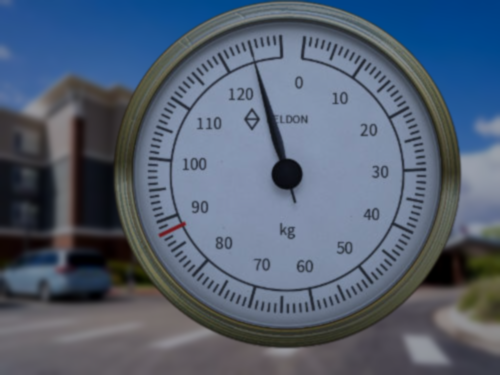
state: 125kg
